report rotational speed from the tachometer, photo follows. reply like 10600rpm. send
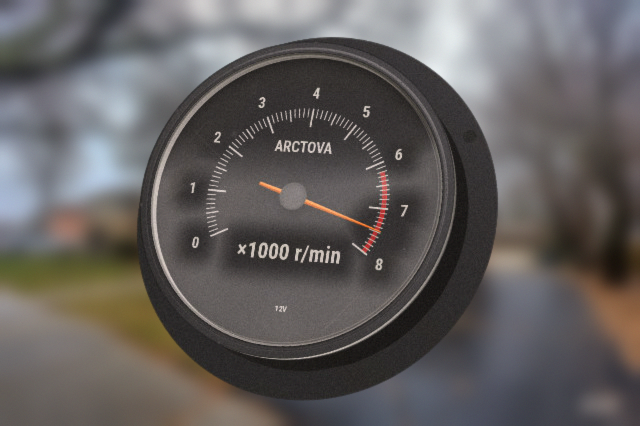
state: 7500rpm
